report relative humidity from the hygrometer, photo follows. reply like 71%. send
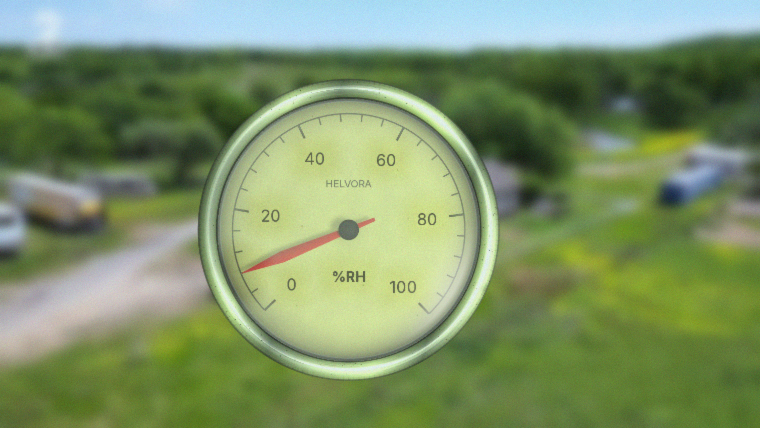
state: 8%
